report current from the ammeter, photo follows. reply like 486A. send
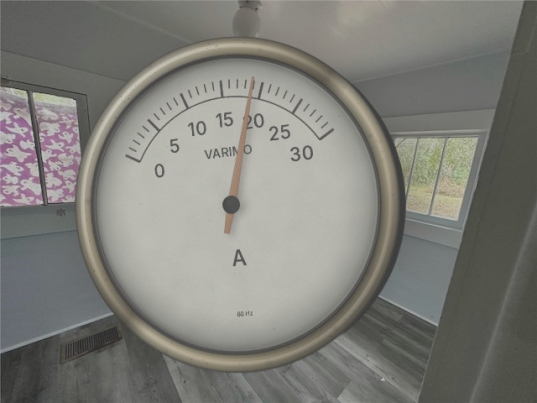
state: 19A
